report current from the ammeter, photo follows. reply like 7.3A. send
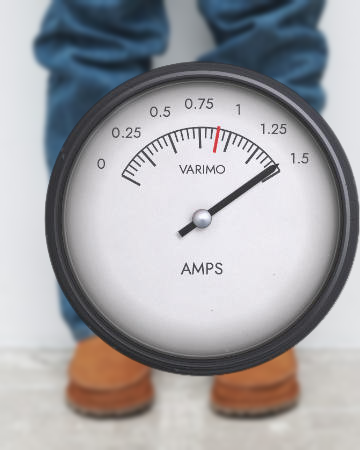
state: 1.45A
